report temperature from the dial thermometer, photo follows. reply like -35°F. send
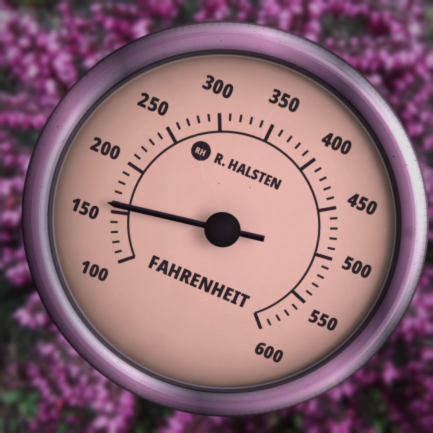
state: 160°F
